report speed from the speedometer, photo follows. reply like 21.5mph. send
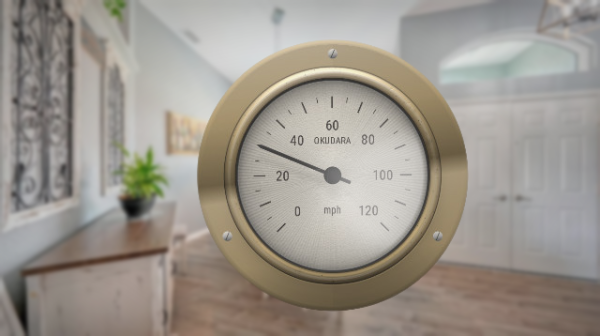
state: 30mph
